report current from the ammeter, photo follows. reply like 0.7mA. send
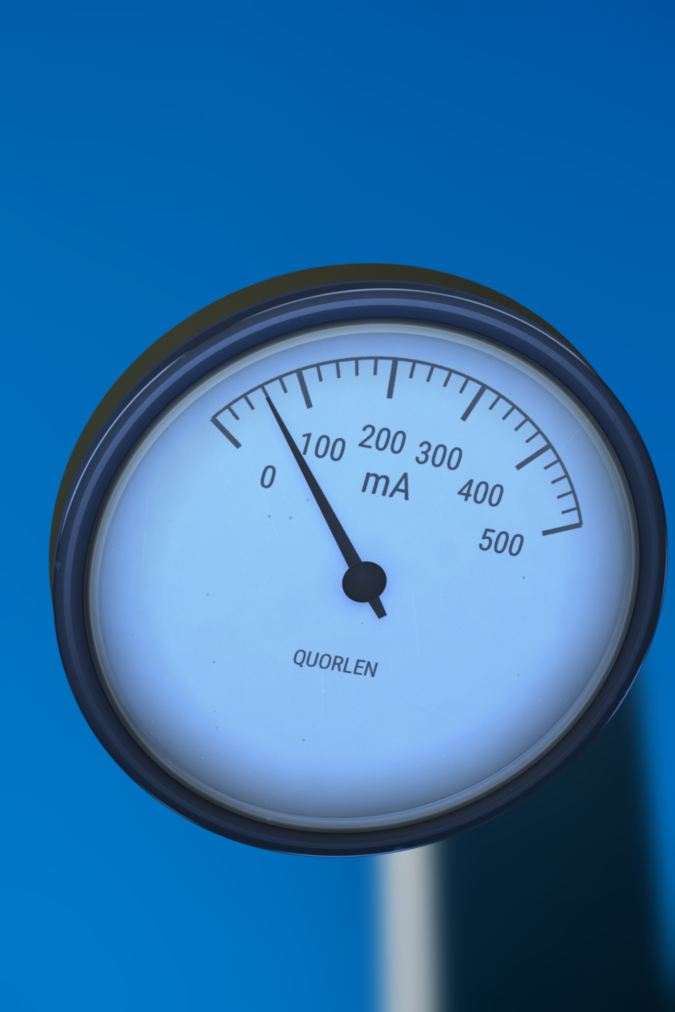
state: 60mA
